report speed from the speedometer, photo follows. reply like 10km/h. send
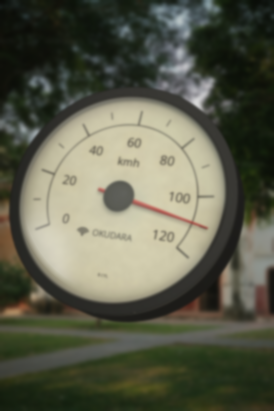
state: 110km/h
